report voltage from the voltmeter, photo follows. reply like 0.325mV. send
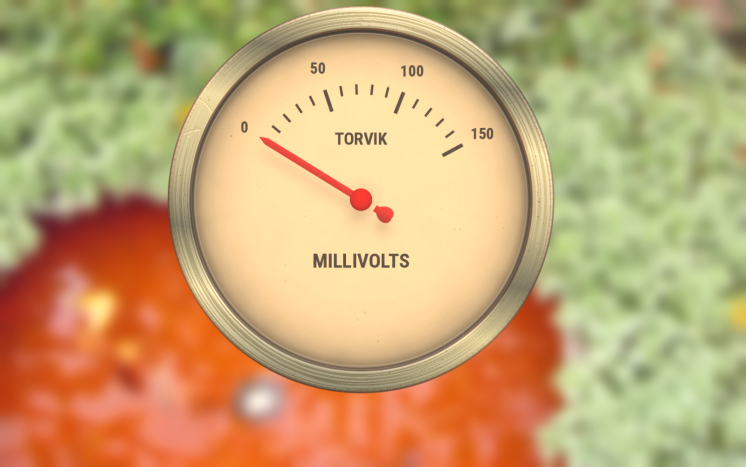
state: 0mV
